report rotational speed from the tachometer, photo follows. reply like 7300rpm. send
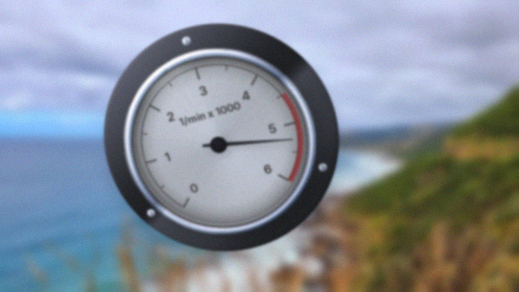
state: 5250rpm
